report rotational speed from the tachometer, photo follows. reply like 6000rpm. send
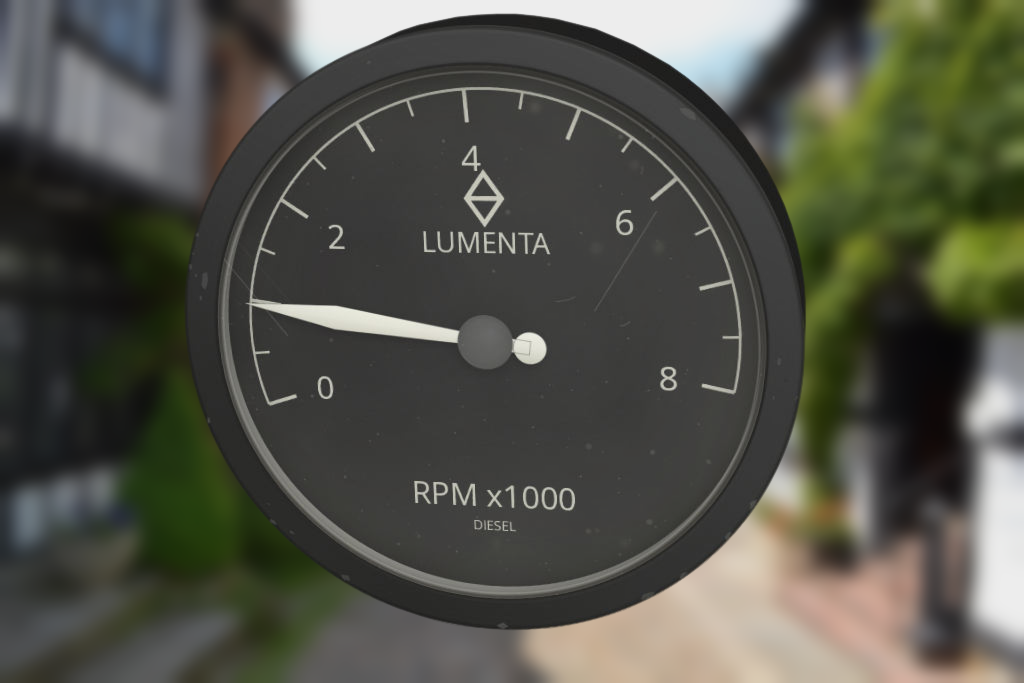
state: 1000rpm
